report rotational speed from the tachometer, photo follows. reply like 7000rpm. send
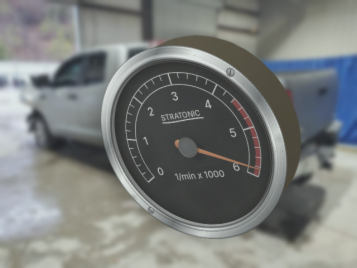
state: 5800rpm
